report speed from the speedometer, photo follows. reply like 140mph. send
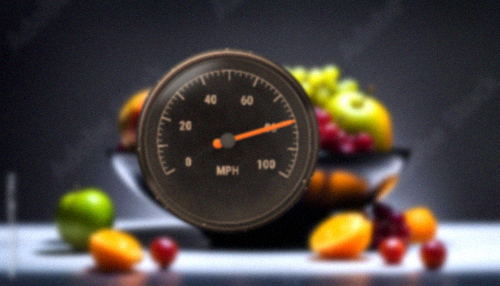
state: 80mph
